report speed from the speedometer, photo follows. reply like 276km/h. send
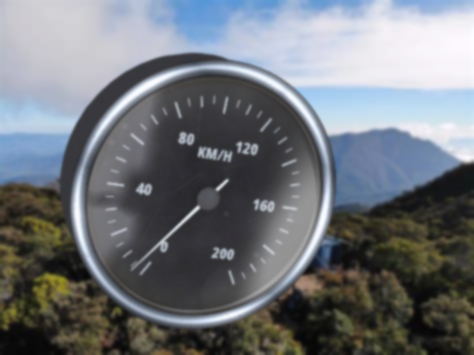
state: 5km/h
